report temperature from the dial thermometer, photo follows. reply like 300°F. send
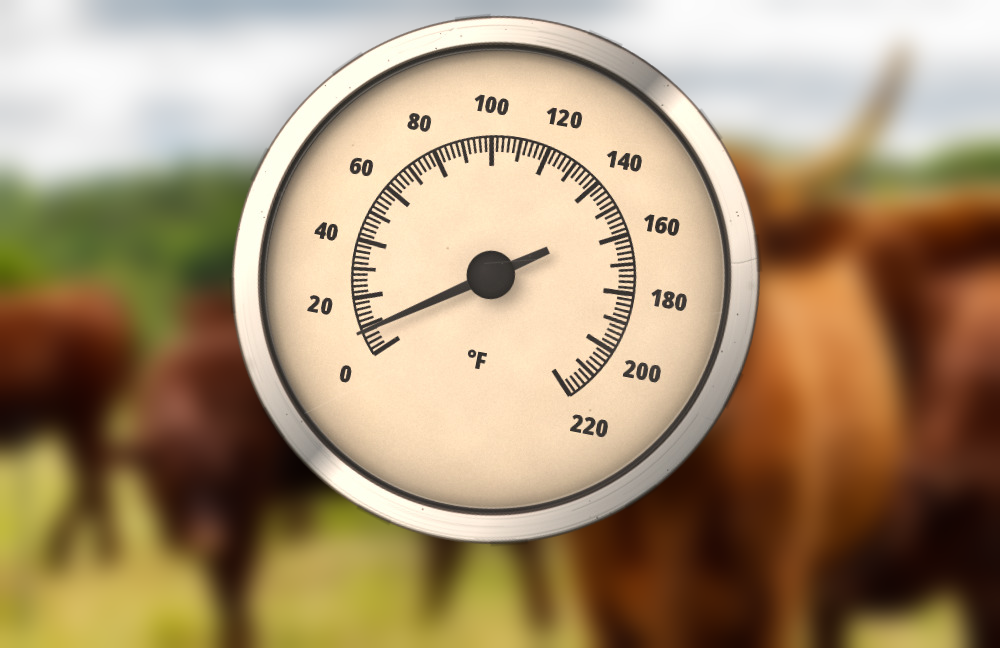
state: 8°F
